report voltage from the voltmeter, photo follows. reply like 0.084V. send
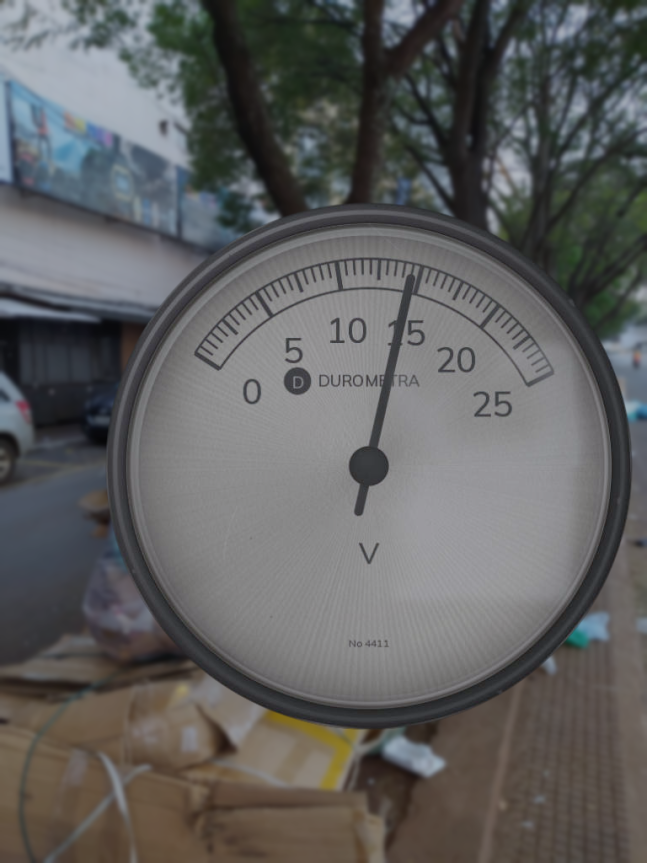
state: 14.5V
